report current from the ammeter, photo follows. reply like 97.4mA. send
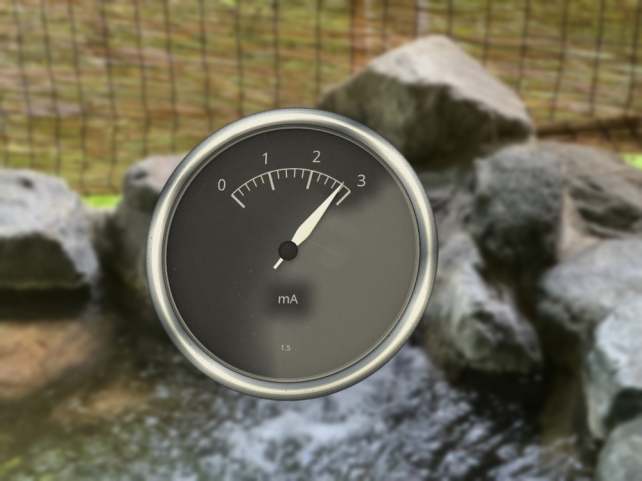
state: 2.8mA
